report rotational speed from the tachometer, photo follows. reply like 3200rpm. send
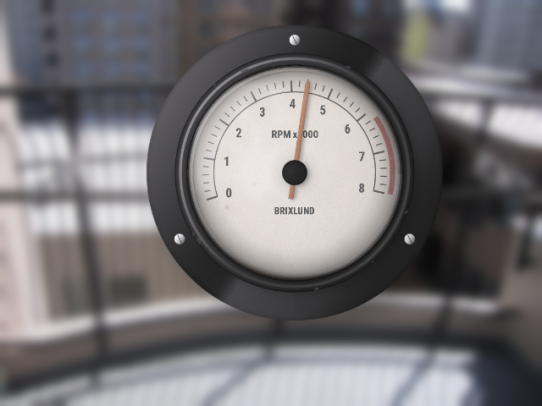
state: 4400rpm
